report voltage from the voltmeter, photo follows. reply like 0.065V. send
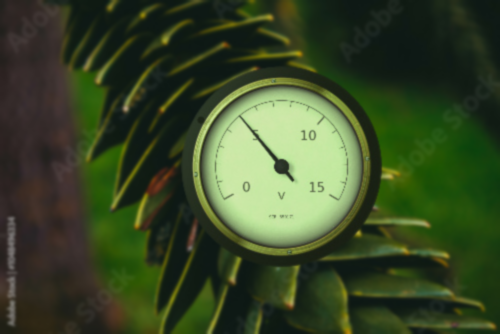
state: 5V
